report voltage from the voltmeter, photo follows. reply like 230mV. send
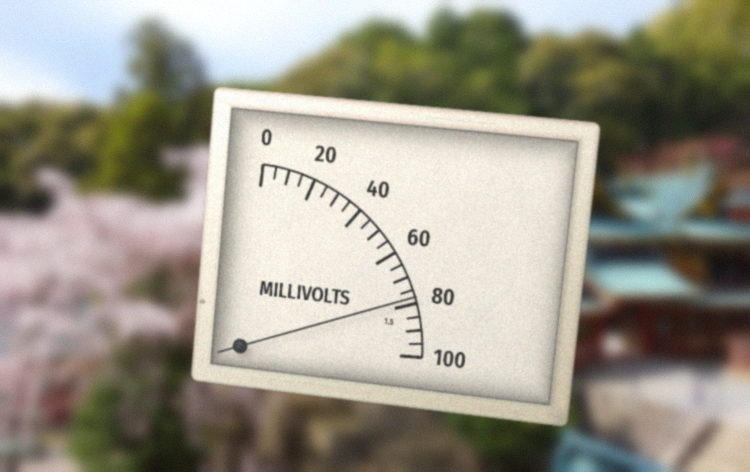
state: 77.5mV
